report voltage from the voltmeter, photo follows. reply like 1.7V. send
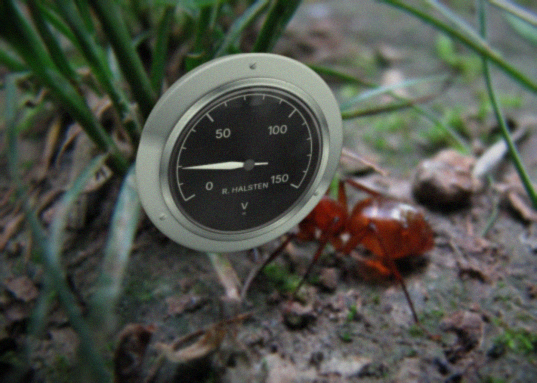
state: 20V
